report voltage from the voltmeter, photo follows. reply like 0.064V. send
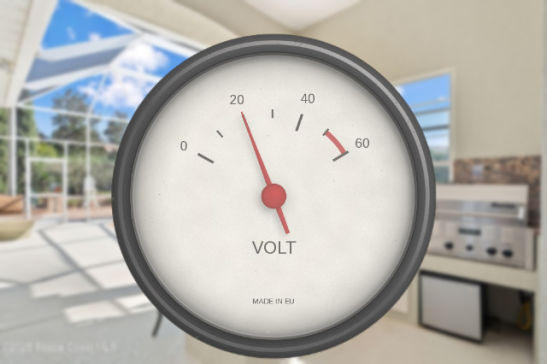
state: 20V
